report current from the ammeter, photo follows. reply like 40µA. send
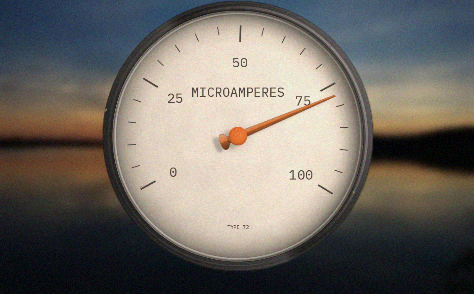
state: 77.5µA
